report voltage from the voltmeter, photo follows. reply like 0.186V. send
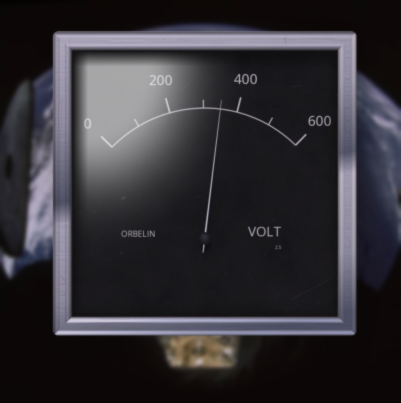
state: 350V
